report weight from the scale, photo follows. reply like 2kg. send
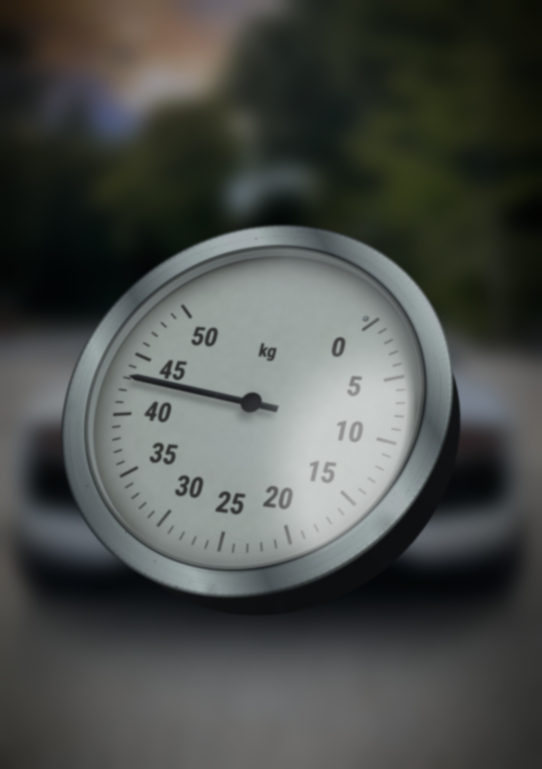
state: 43kg
